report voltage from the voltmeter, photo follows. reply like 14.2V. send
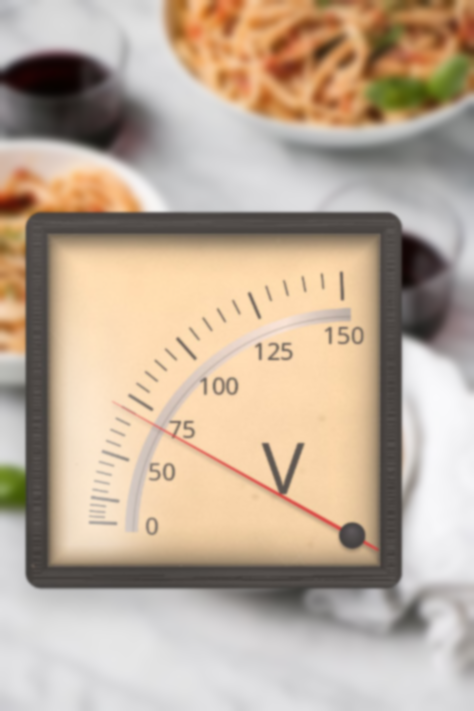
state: 70V
